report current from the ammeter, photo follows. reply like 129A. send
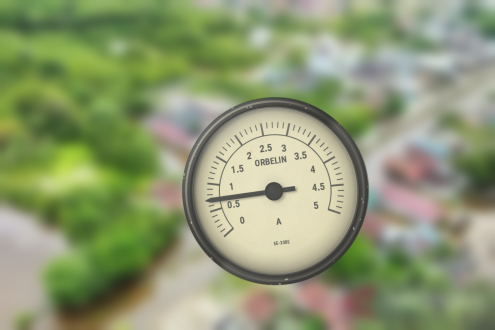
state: 0.7A
